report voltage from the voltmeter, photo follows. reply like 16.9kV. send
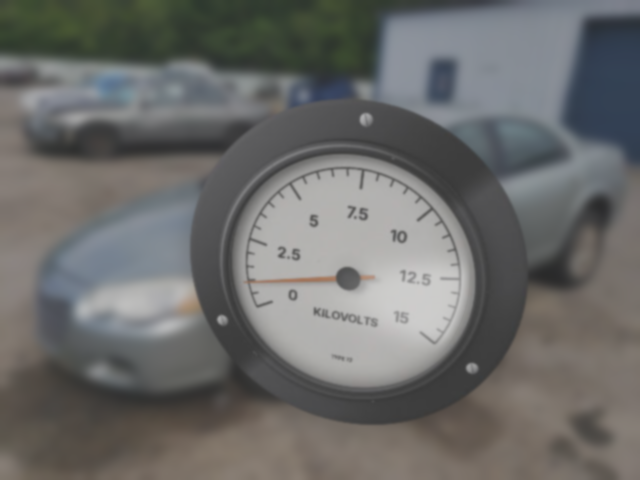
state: 1kV
